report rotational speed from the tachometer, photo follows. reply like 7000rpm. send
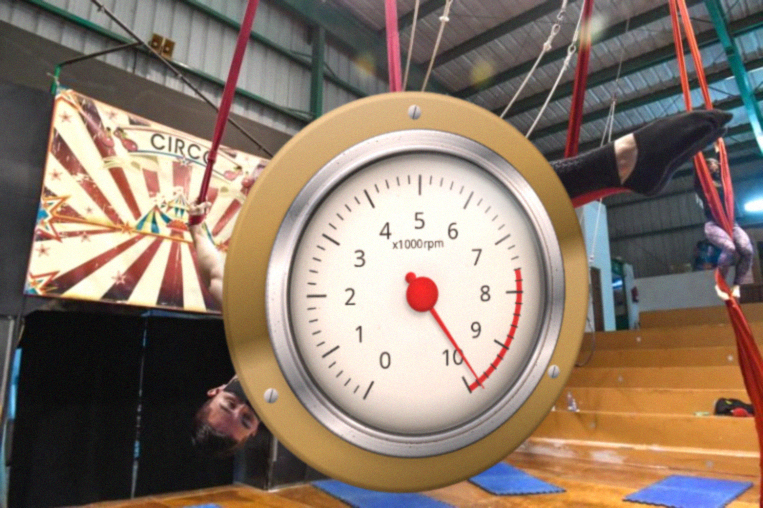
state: 9800rpm
